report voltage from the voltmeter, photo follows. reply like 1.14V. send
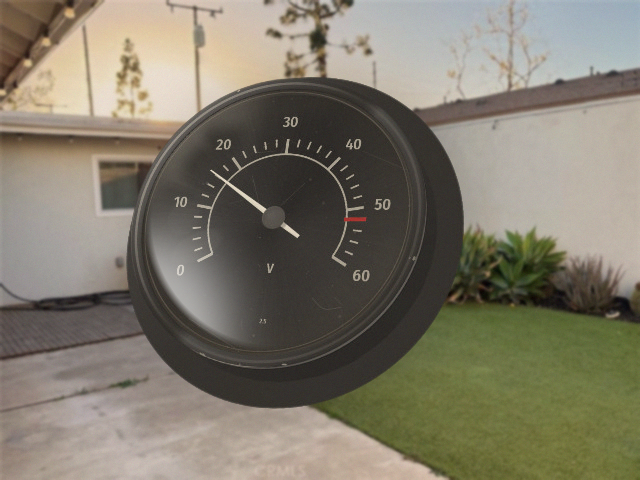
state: 16V
